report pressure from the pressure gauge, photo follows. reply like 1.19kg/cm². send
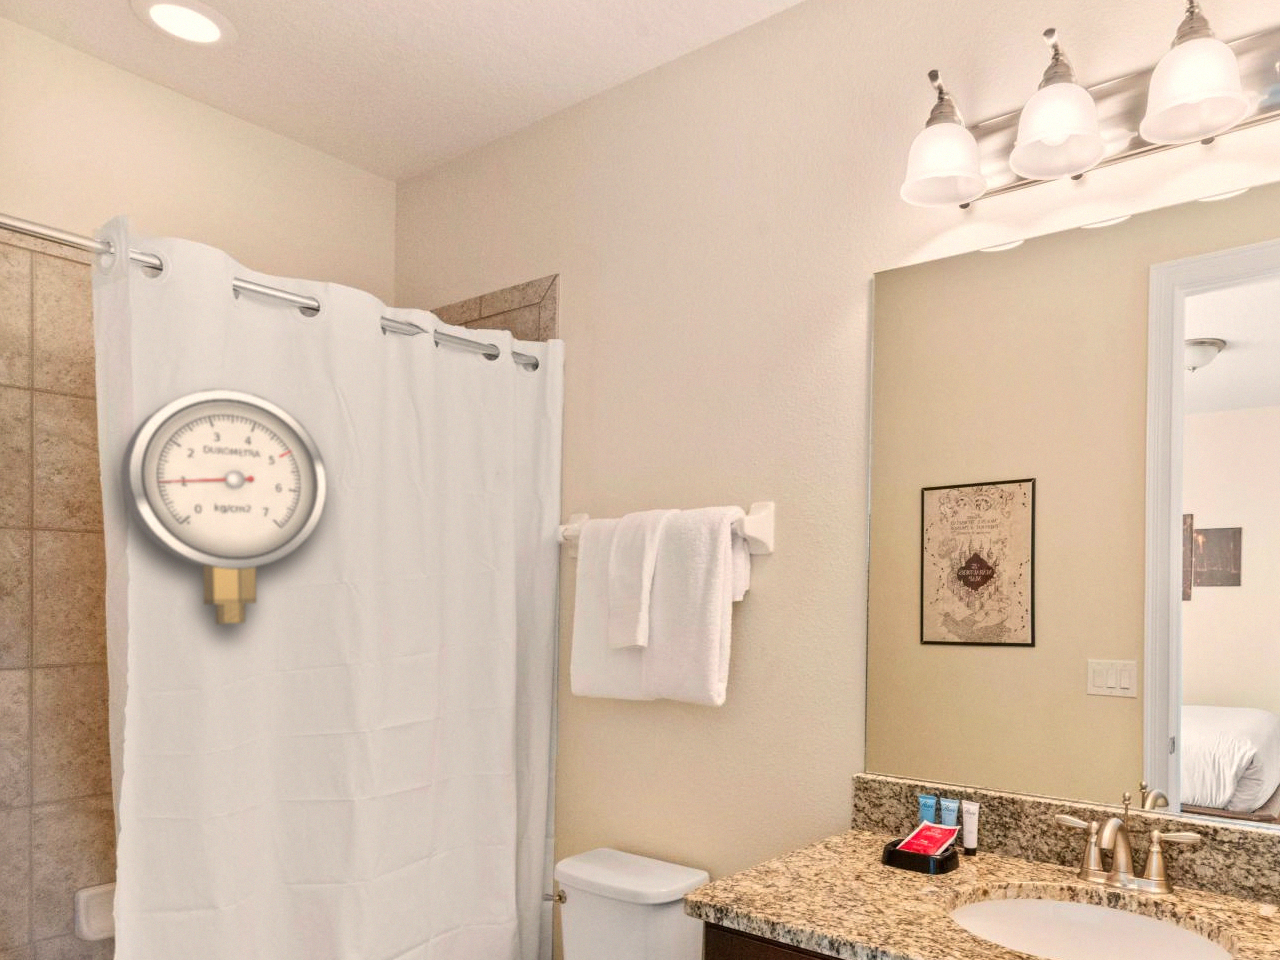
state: 1kg/cm²
